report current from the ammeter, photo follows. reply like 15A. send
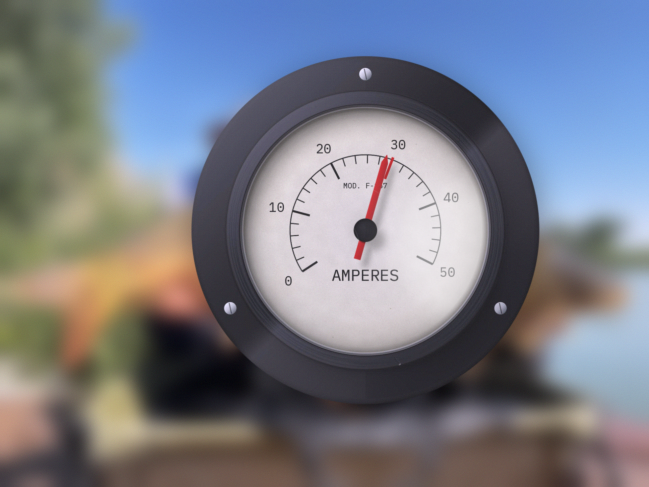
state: 29A
